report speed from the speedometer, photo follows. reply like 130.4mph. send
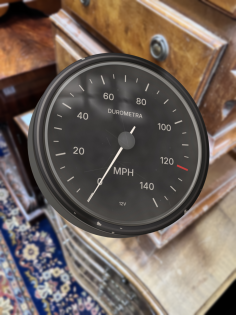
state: 0mph
